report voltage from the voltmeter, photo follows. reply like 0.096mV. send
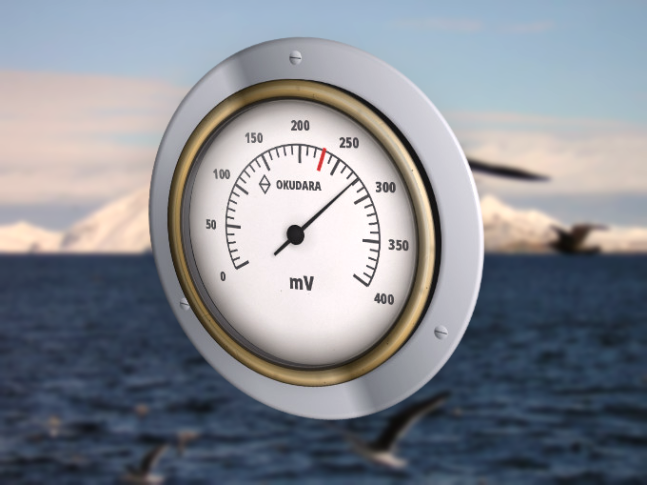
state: 280mV
